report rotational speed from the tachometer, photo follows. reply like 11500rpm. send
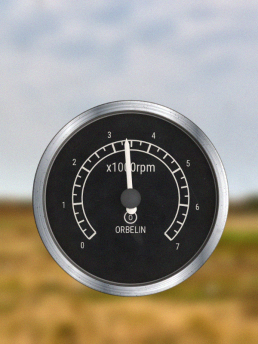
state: 3375rpm
